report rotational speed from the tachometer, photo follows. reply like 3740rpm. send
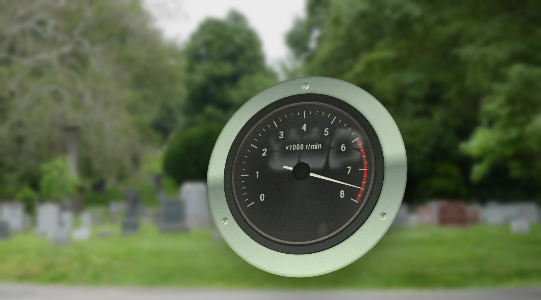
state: 7600rpm
